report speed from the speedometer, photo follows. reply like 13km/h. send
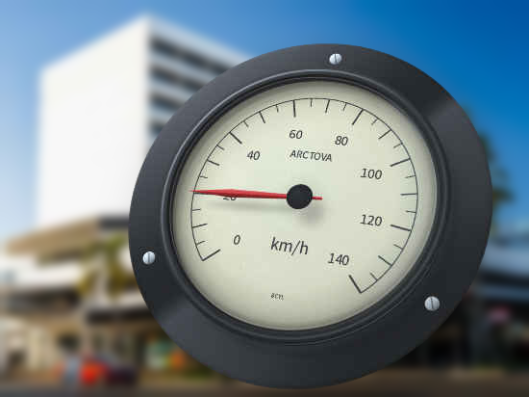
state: 20km/h
